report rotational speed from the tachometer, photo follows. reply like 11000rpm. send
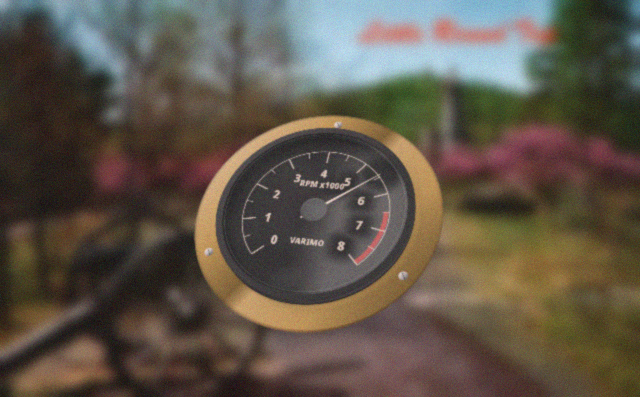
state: 5500rpm
